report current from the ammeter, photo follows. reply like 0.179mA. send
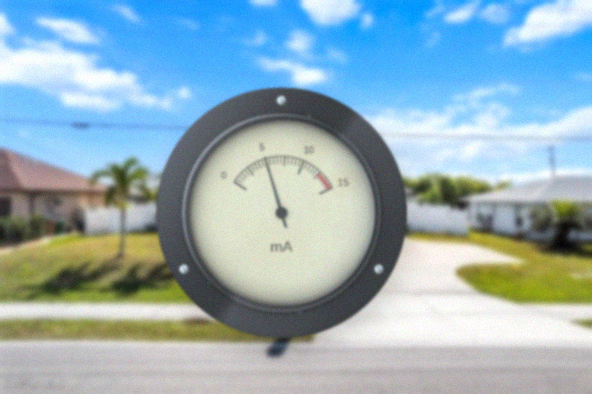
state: 5mA
